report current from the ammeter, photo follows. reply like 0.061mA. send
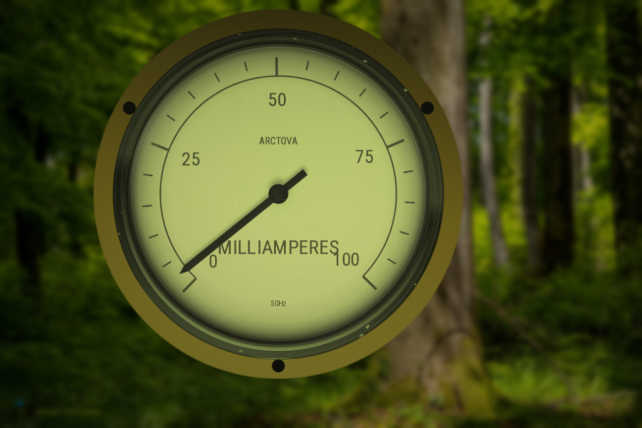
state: 2.5mA
